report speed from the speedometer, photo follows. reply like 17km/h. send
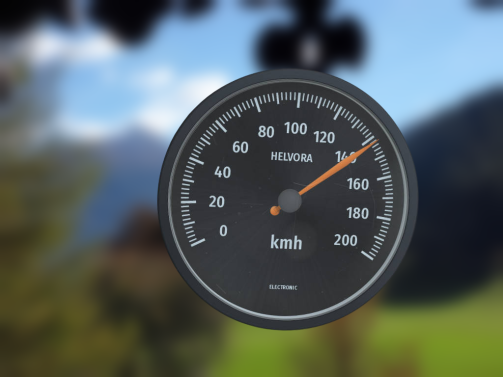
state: 142km/h
